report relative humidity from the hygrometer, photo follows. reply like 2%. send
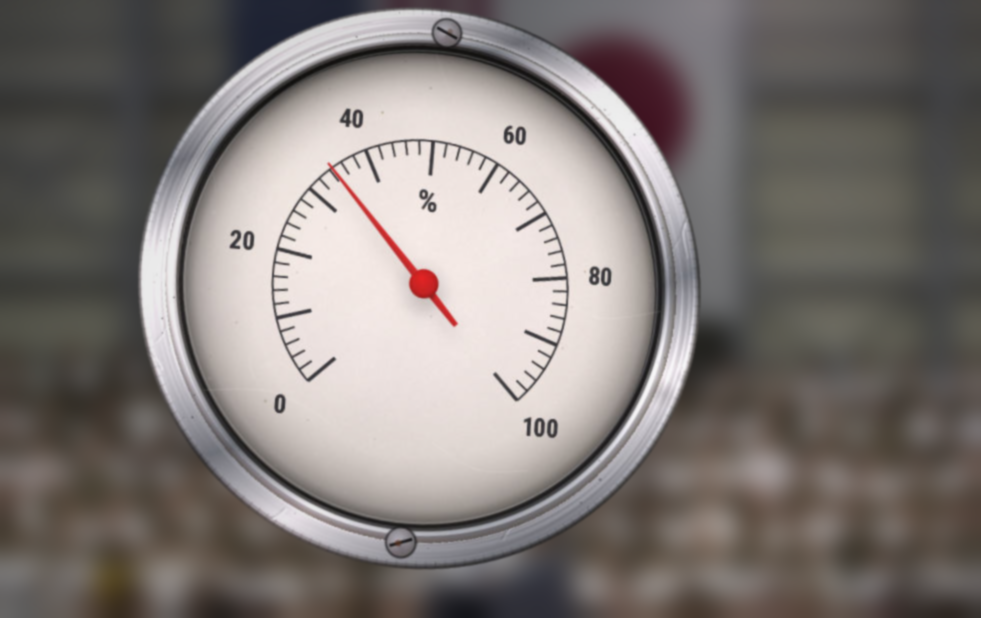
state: 34%
